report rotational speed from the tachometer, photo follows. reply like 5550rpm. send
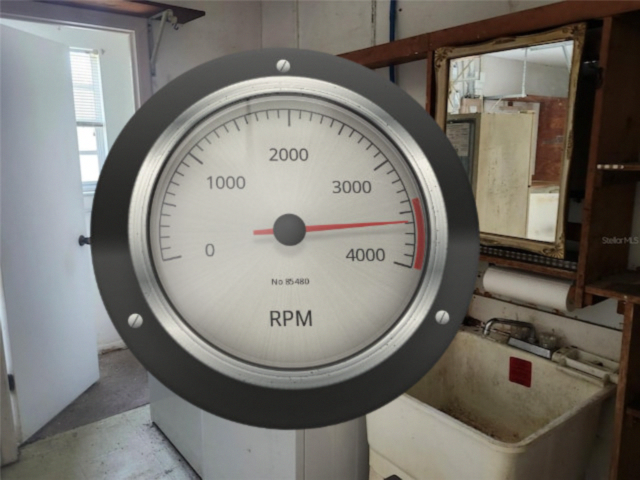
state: 3600rpm
